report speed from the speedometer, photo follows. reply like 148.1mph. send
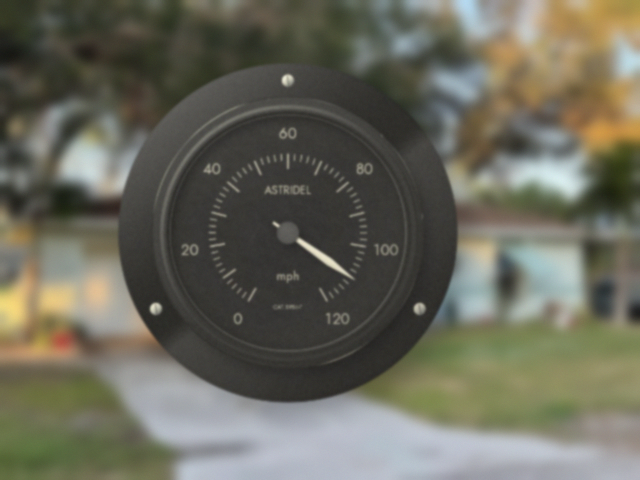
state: 110mph
